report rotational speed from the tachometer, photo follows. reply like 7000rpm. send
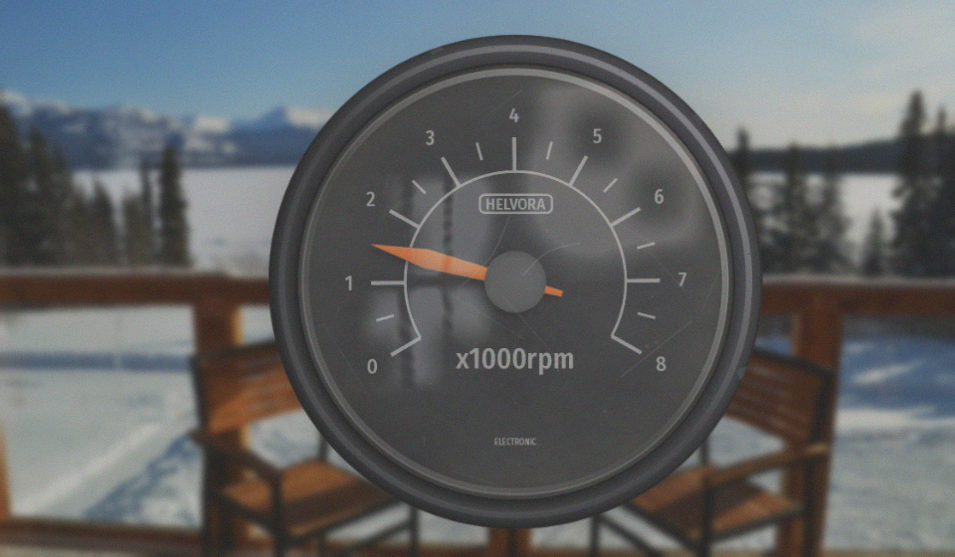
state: 1500rpm
